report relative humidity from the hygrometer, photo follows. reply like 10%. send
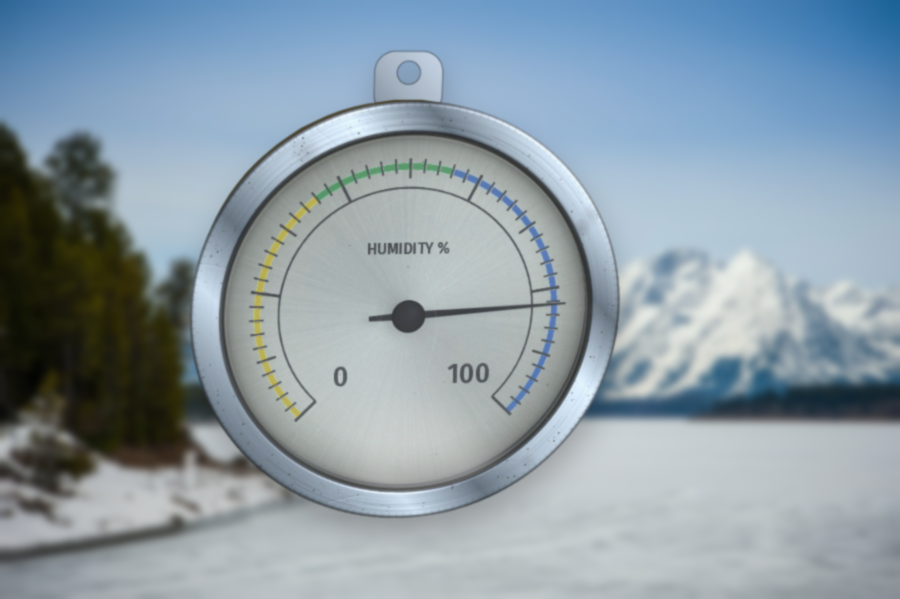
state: 82%
